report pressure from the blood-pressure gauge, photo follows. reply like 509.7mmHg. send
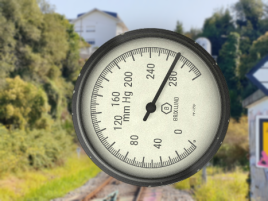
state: 270mmHg
